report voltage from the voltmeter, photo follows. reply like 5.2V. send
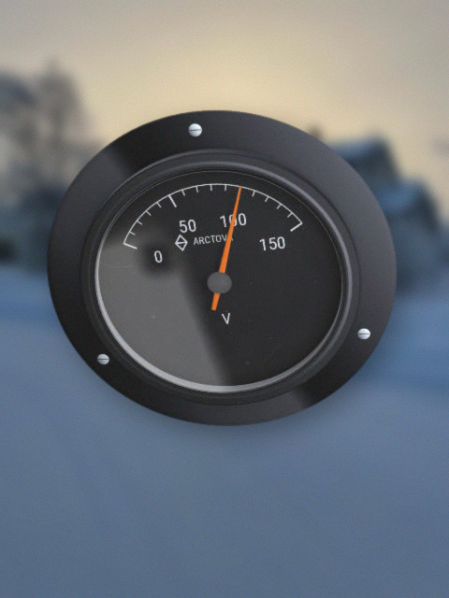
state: 100V
